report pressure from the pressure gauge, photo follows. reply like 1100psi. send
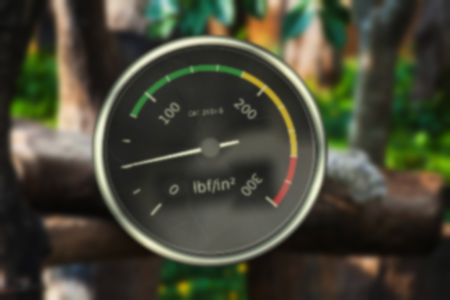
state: 40psi
